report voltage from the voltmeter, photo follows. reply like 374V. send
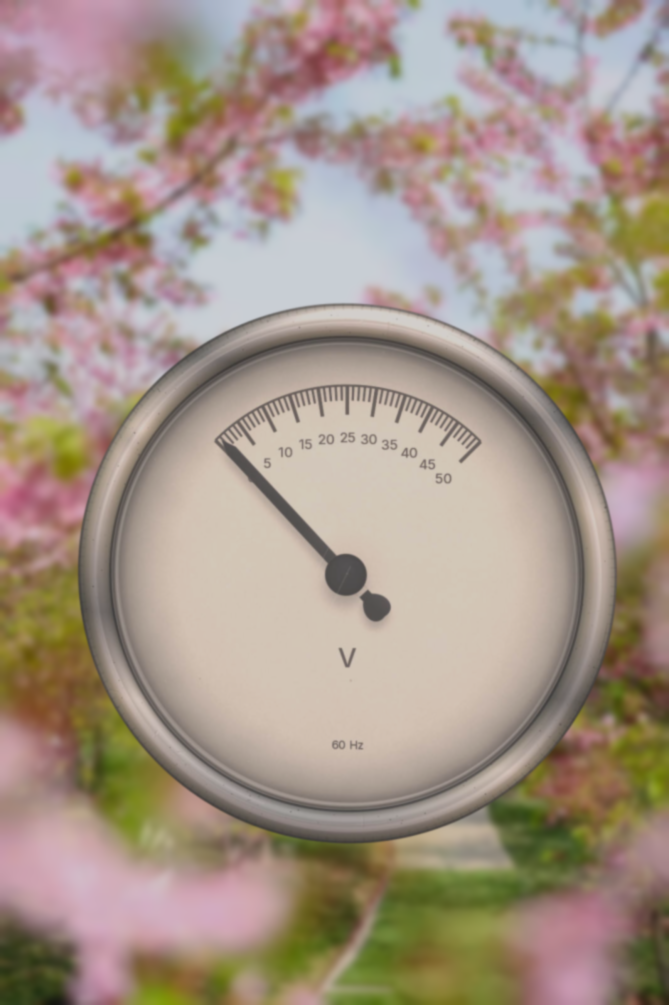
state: 1V
